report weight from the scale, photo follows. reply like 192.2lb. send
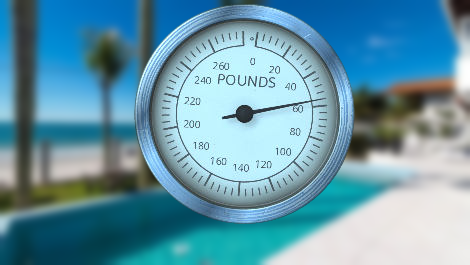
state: 56lb
